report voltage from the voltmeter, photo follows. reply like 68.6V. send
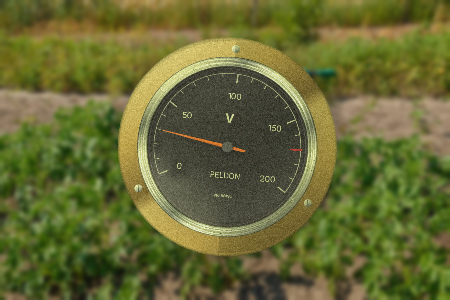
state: 30V
